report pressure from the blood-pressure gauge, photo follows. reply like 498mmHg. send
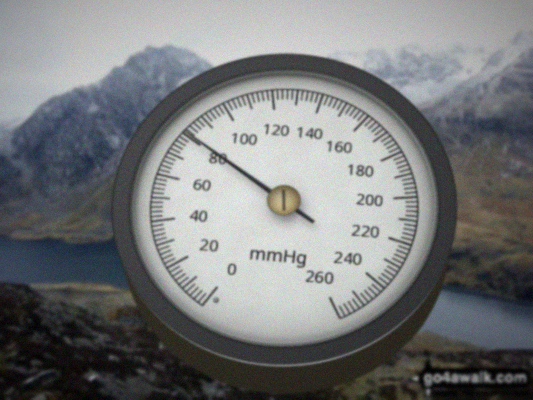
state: 80mmHg
